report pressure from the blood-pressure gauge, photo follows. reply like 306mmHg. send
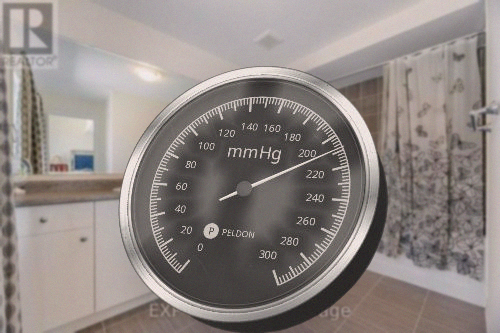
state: 210mmHg
